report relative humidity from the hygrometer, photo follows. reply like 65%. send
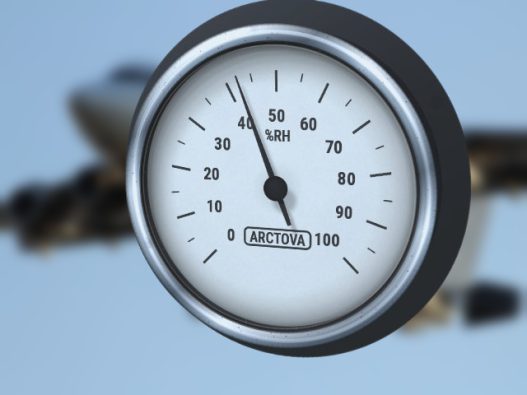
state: 42.5%
